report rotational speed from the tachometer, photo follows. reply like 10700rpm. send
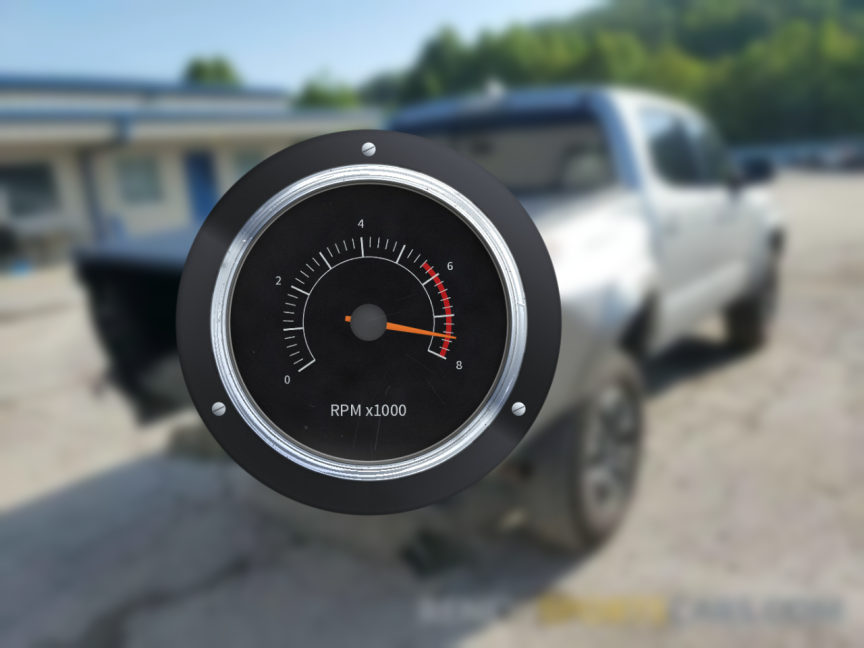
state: 7500rpm
